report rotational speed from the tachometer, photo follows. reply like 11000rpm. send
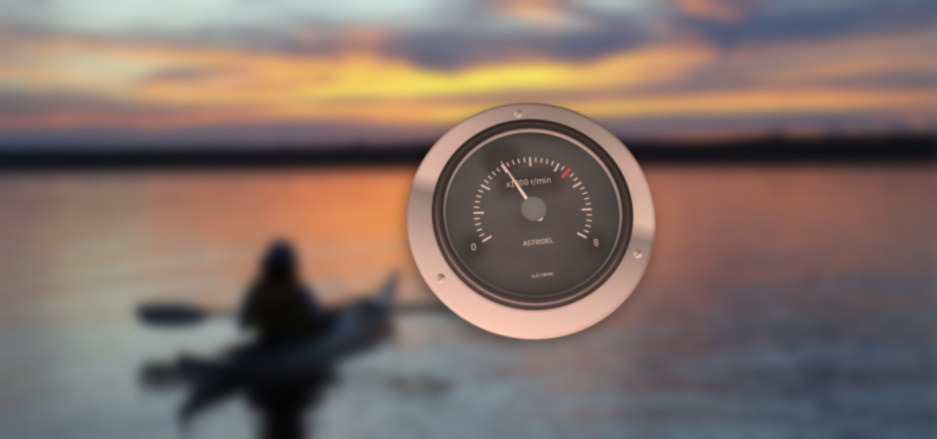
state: 3000rpm
